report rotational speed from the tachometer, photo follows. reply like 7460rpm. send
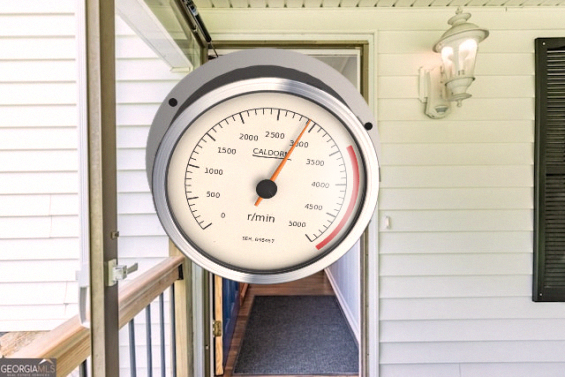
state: 2900rpm
